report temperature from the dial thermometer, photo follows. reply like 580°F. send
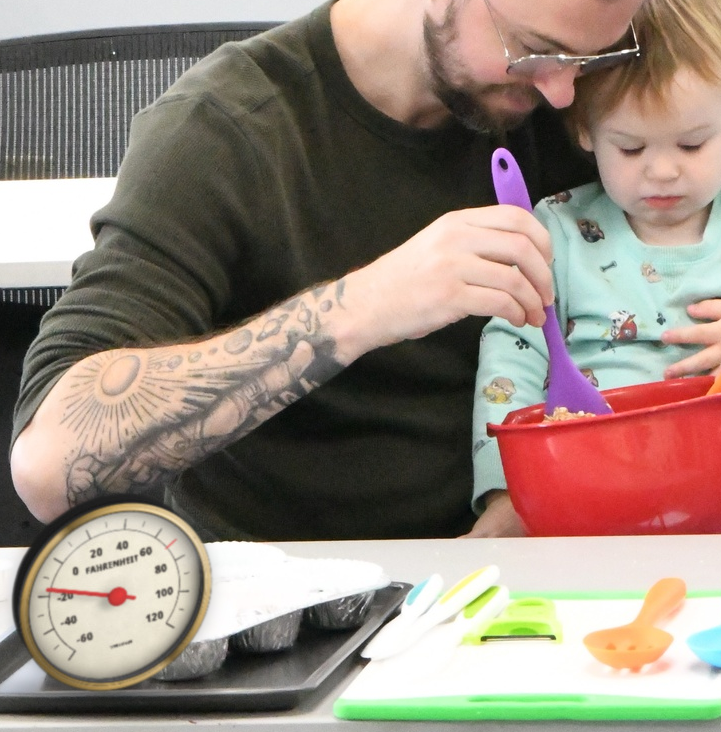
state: -15°F
